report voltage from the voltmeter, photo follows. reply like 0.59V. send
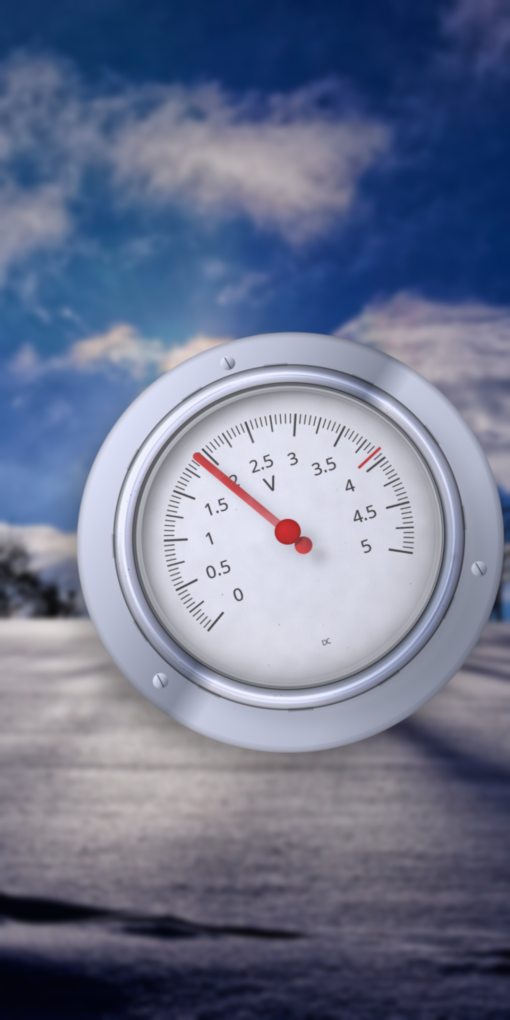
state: 1.9V
